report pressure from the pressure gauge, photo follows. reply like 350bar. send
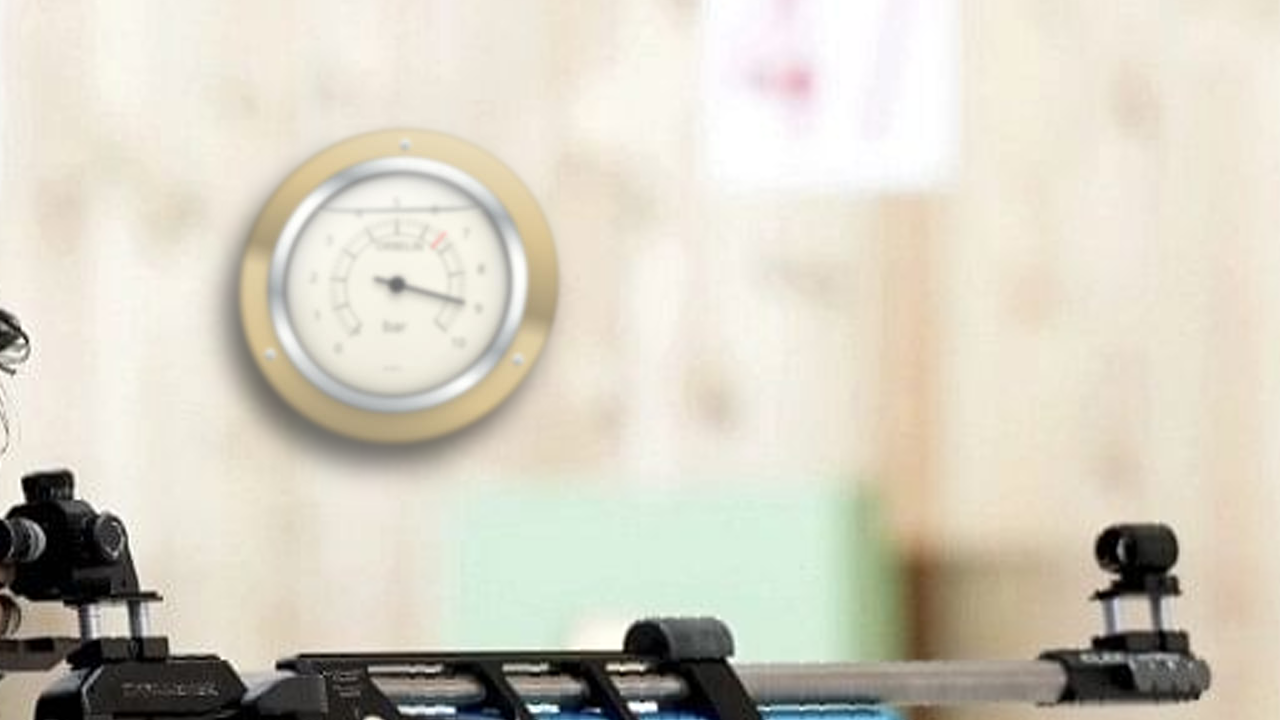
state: 9bar
